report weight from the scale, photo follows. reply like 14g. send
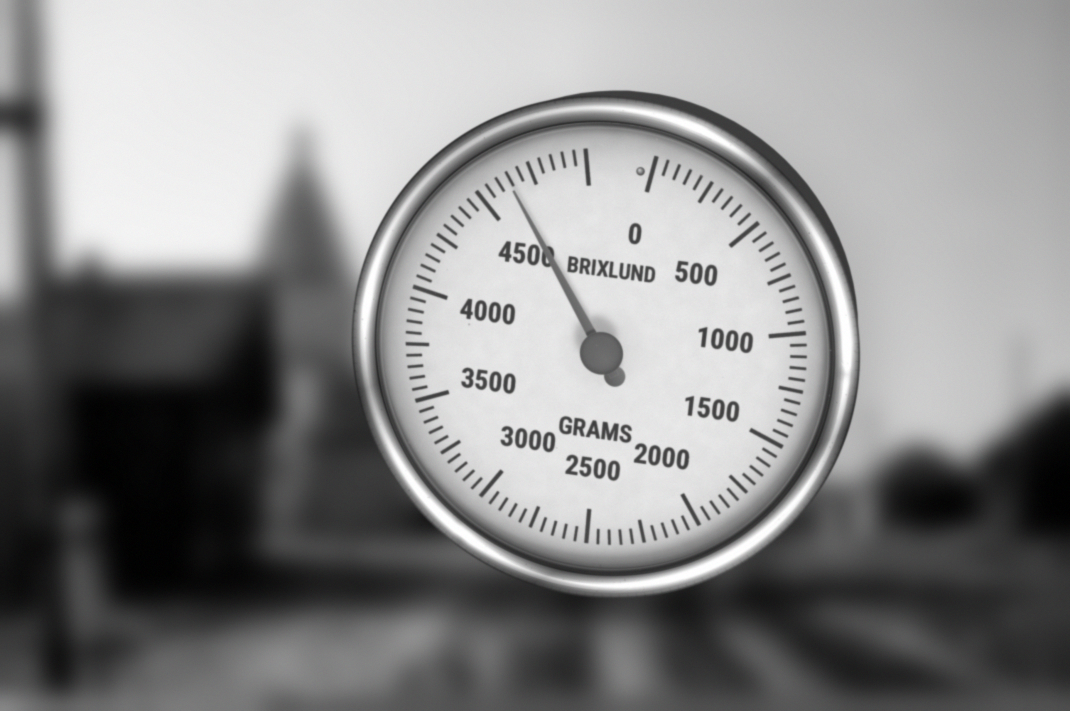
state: 4650g
